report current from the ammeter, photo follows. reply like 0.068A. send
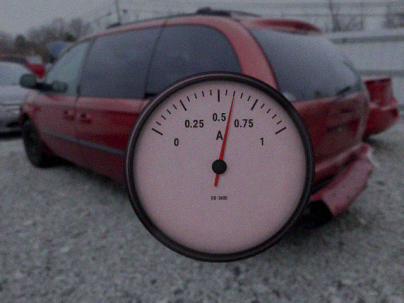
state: 0.6A
